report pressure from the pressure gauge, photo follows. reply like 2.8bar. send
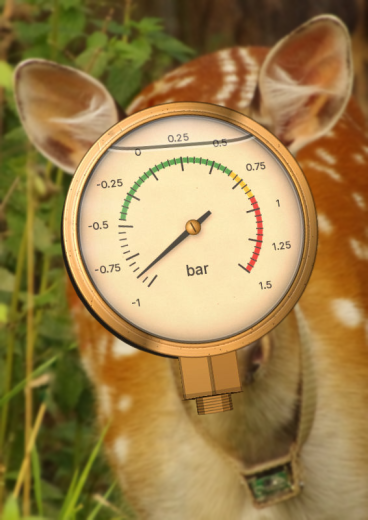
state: -0.9bar
